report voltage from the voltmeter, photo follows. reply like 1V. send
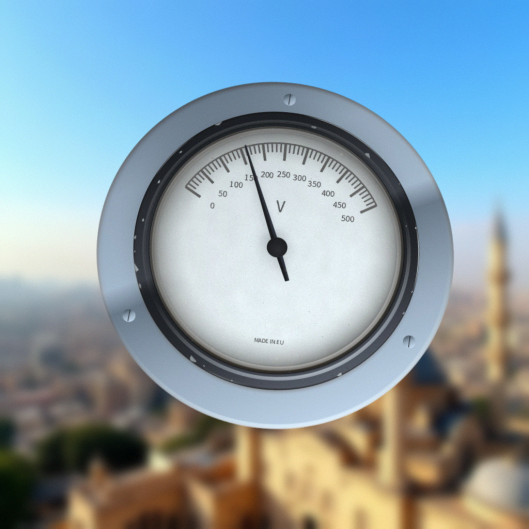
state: 160V
